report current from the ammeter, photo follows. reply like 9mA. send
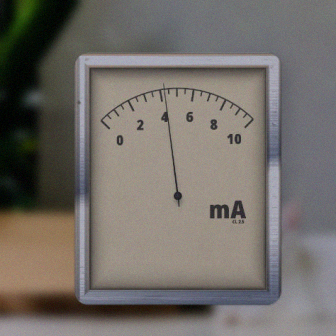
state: 4.25mA
